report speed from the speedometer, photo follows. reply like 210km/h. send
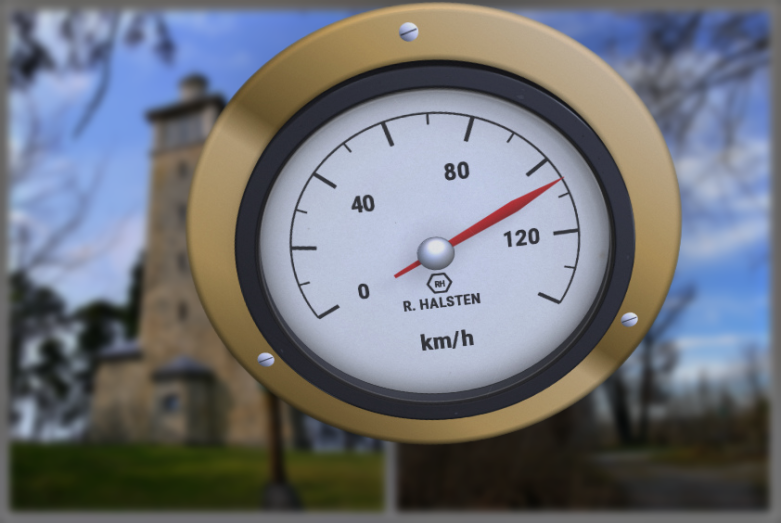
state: 105km/h
